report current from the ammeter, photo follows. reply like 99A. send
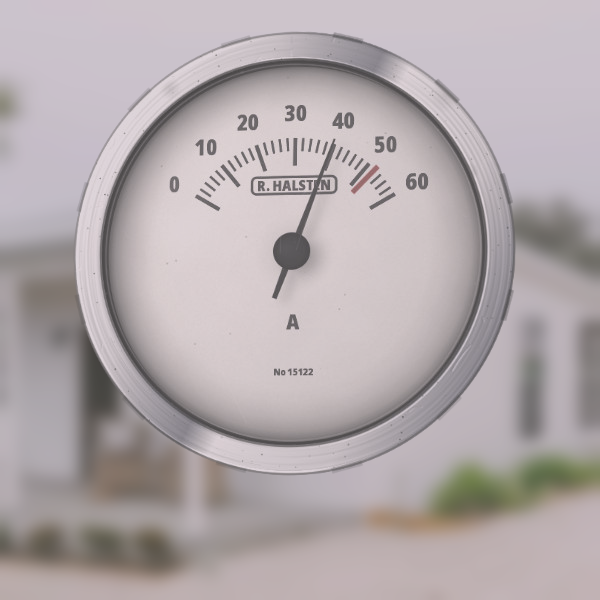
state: 40A
